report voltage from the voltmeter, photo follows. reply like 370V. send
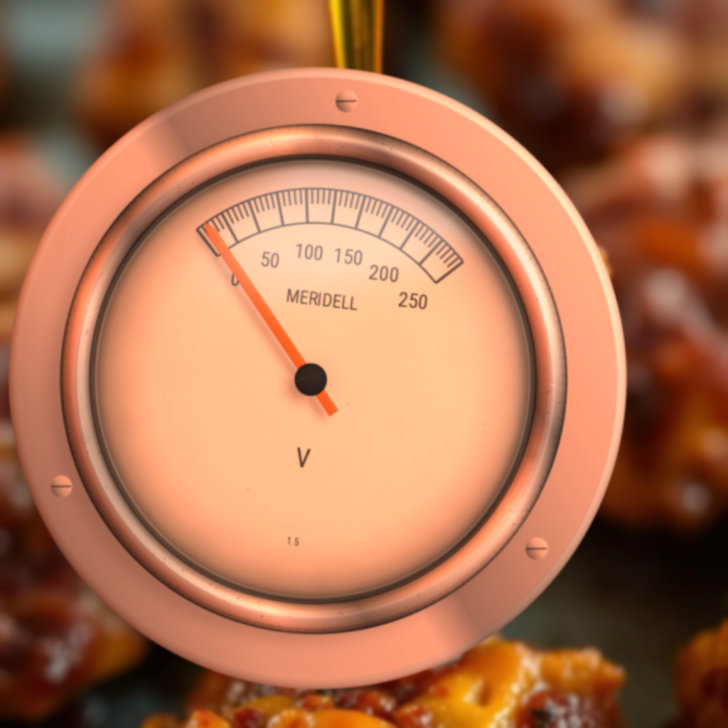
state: 10V
